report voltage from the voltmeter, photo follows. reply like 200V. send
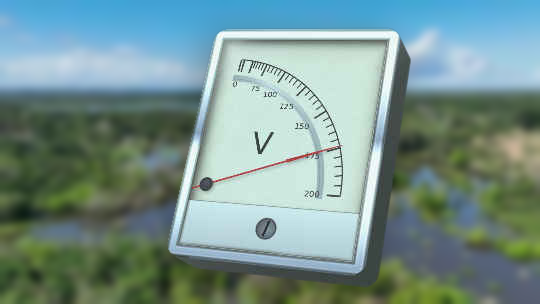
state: 175V
